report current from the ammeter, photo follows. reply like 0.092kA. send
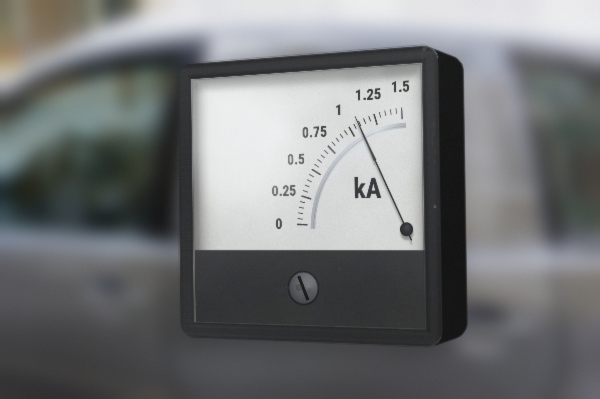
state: 1.1kA
